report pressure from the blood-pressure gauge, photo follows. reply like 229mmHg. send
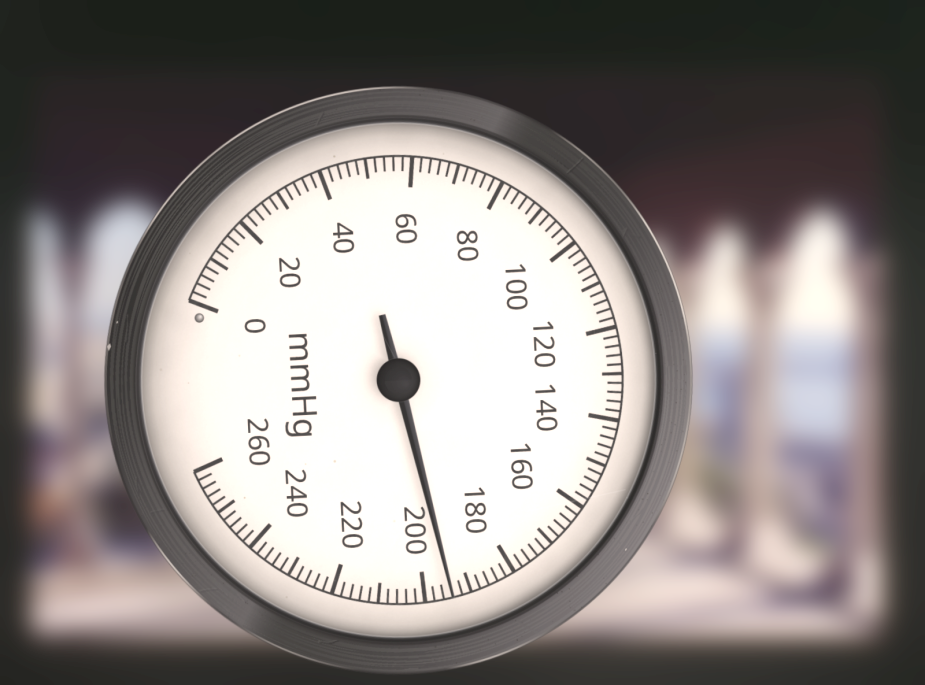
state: 194mmHg
